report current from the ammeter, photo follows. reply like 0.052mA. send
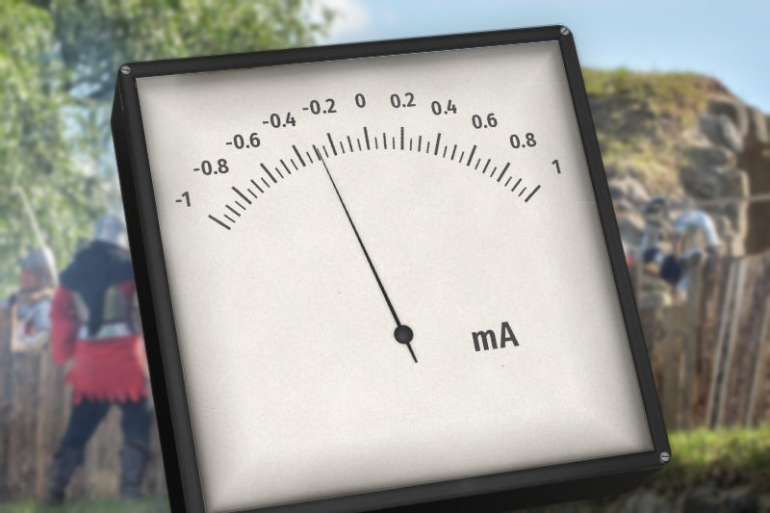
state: -0.3mA
